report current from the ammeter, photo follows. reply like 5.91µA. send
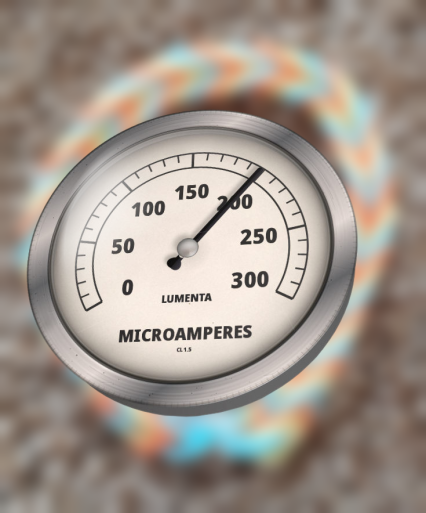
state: 200µA
